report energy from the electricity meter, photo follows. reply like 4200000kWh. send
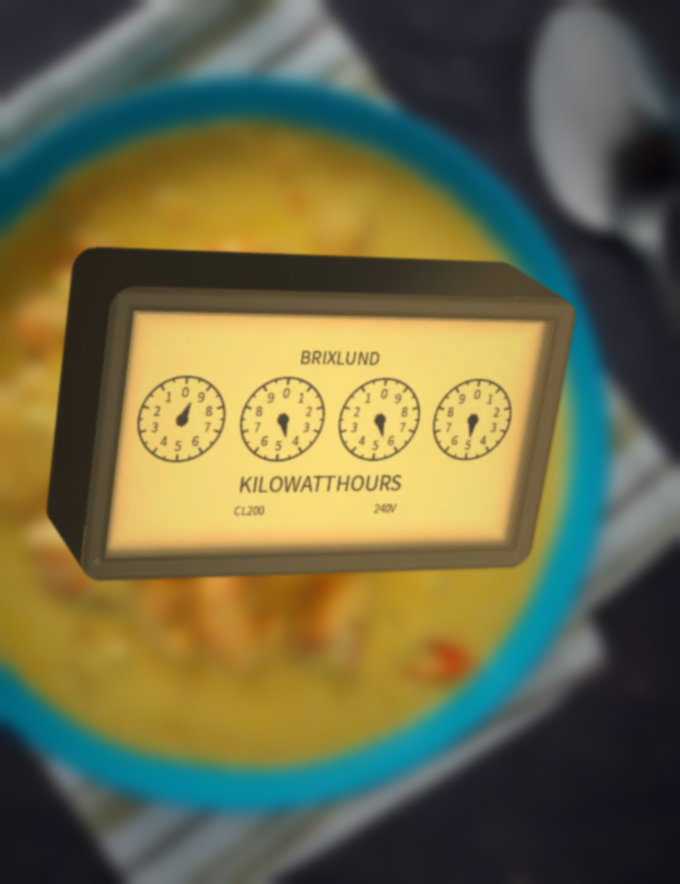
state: 9455kWh
